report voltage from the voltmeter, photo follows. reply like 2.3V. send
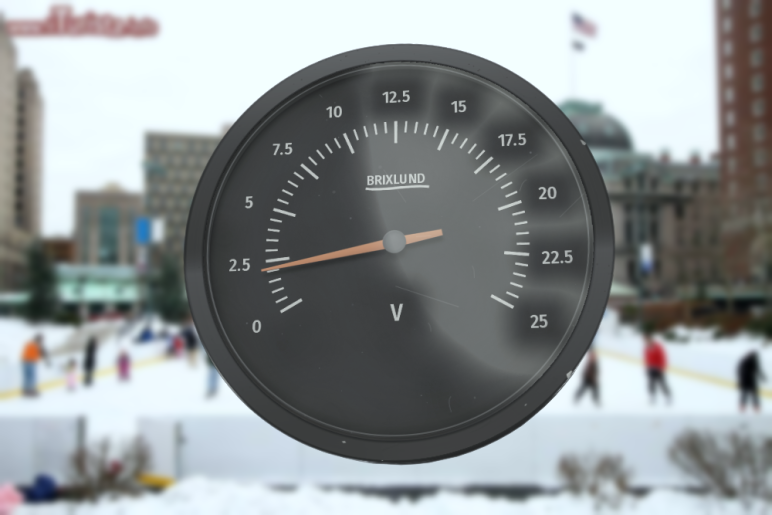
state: 2V
